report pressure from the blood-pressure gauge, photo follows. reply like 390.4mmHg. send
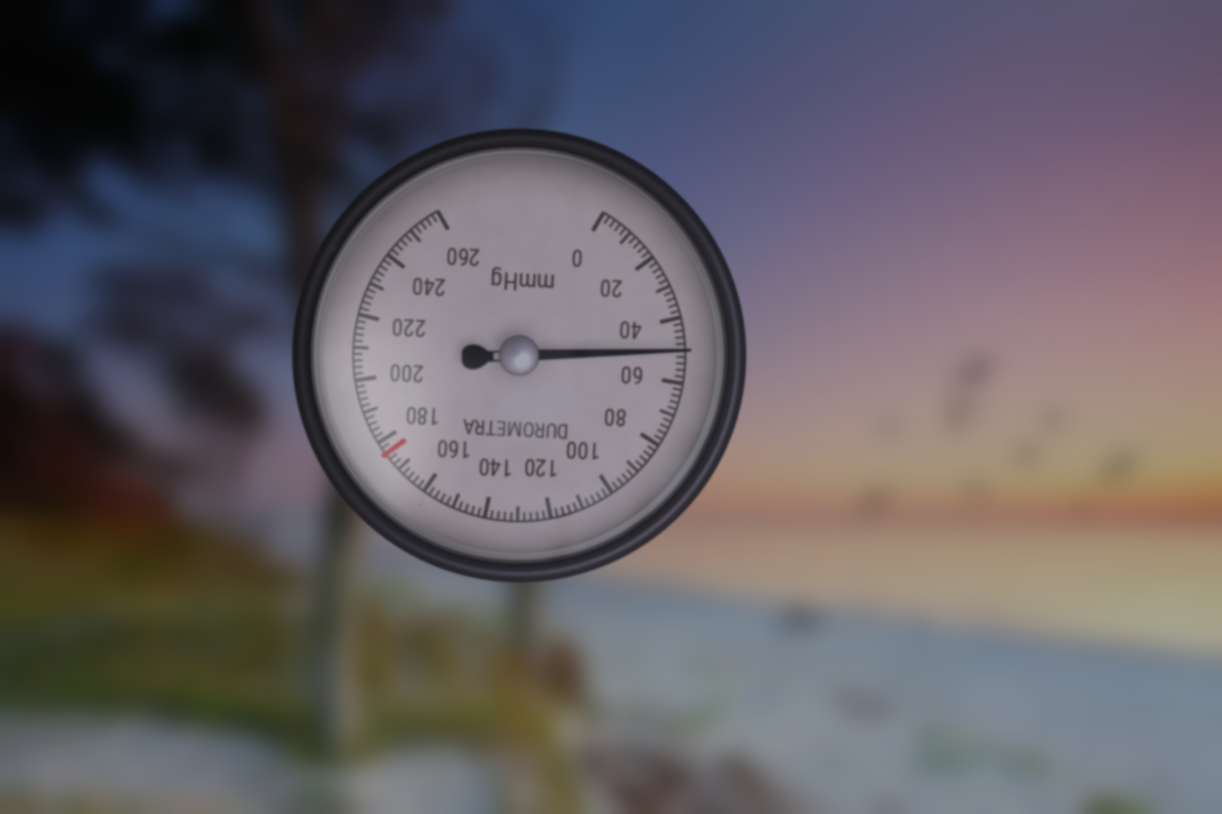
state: 50mmHg
